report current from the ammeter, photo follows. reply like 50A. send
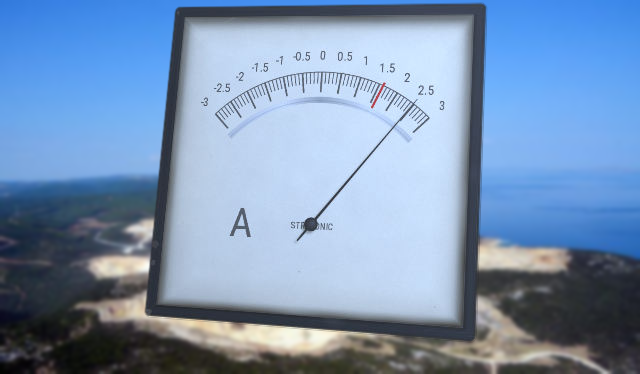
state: 2.5A
